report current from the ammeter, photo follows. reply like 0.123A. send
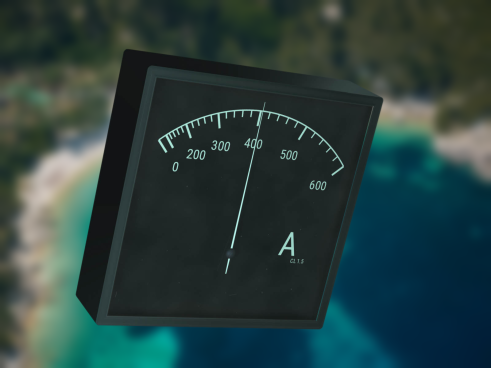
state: 400A
